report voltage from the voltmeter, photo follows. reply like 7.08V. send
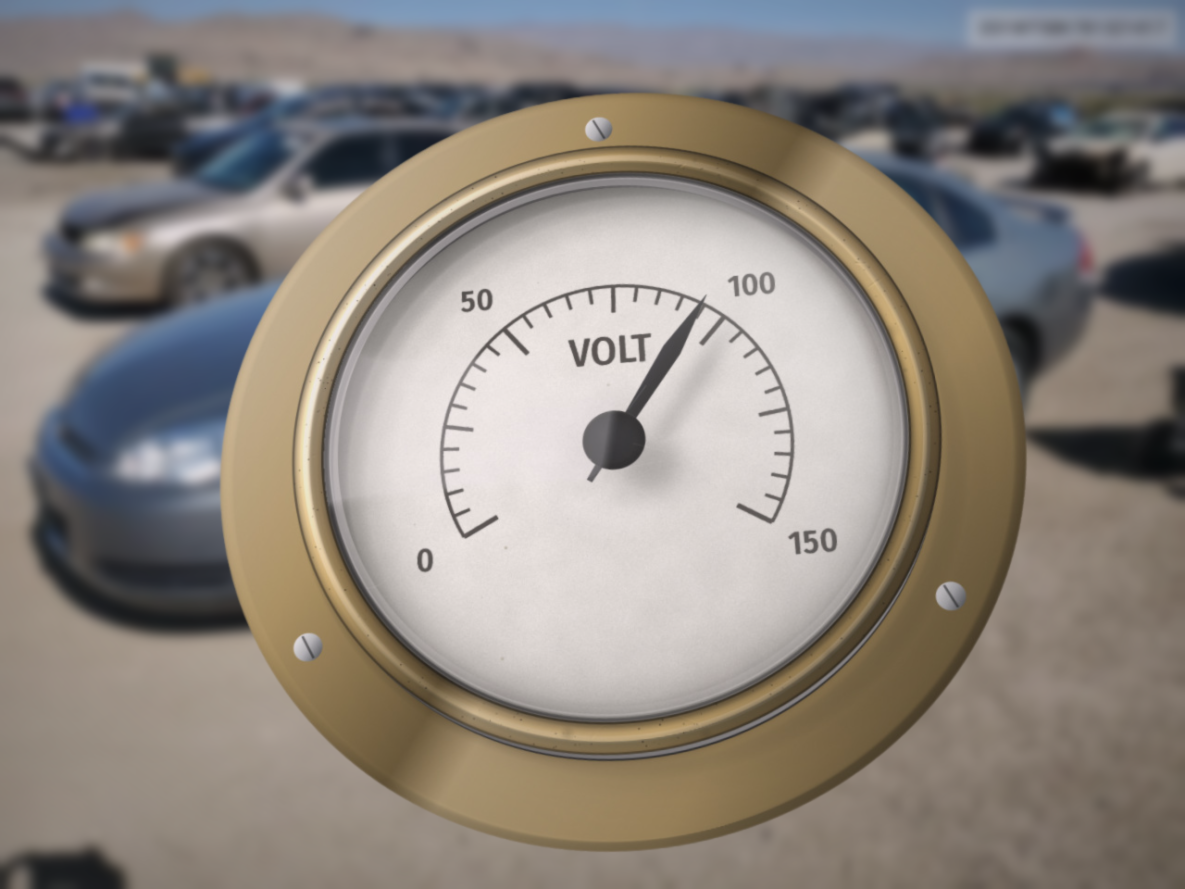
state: 95V
